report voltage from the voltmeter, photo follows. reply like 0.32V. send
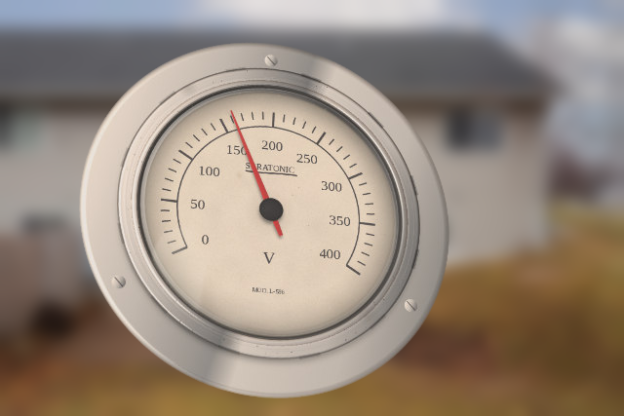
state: 160V
